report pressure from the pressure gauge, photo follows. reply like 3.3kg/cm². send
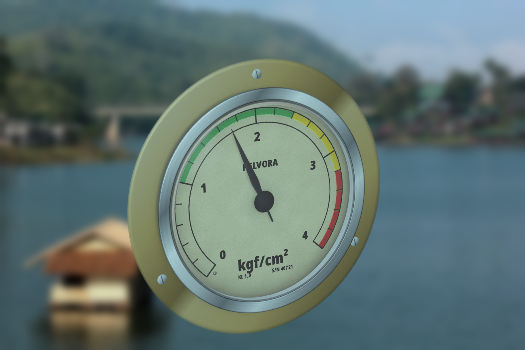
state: 1.7kg/cm²
